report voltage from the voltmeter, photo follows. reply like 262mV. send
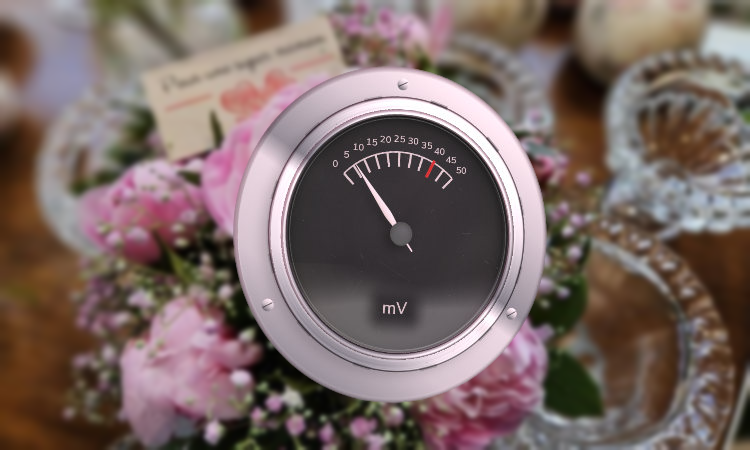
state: 5mV
